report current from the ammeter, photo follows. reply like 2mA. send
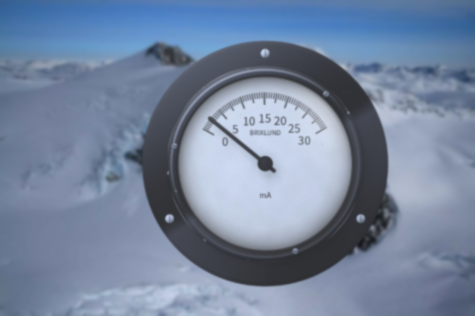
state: 2.5mA
